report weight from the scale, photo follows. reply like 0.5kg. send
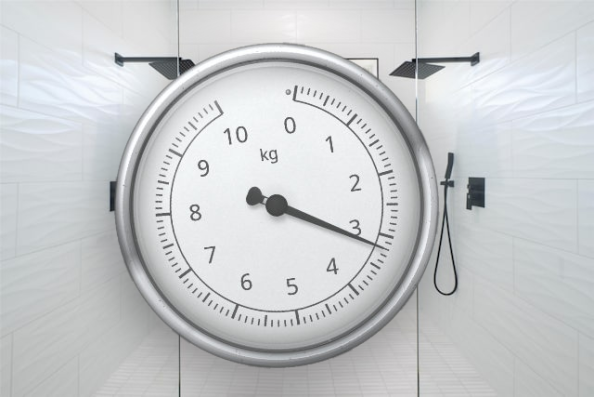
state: 3.2kg
